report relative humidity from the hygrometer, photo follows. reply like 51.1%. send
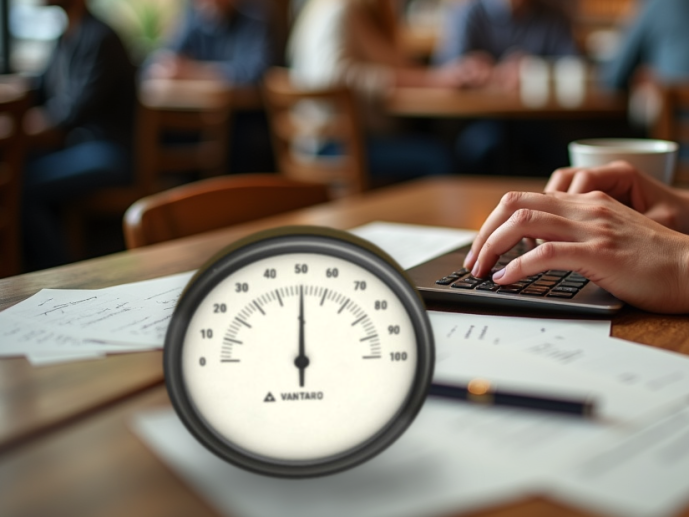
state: 50%
